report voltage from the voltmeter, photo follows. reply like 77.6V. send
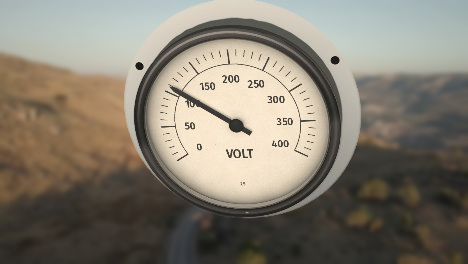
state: 110V
